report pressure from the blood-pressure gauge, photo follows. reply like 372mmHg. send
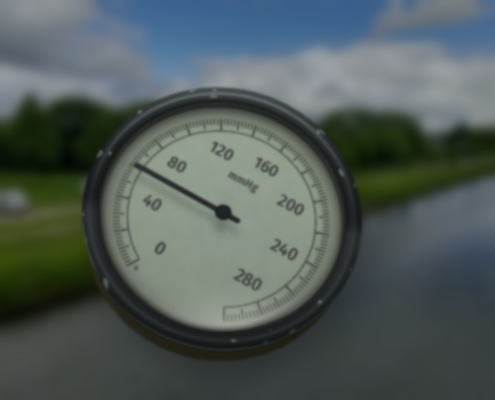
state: 60mmHg
